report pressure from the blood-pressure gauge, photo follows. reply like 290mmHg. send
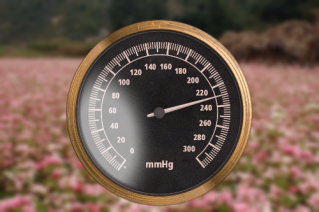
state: 230mmHg
